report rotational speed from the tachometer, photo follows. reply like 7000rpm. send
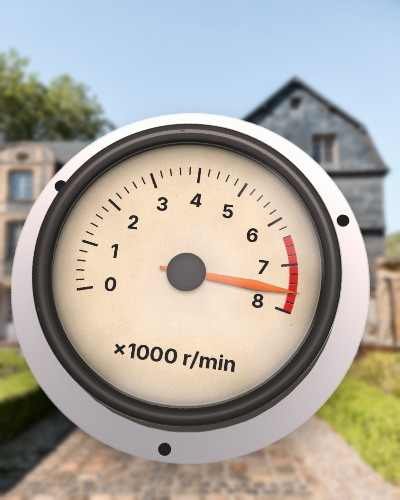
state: 7600rpm
